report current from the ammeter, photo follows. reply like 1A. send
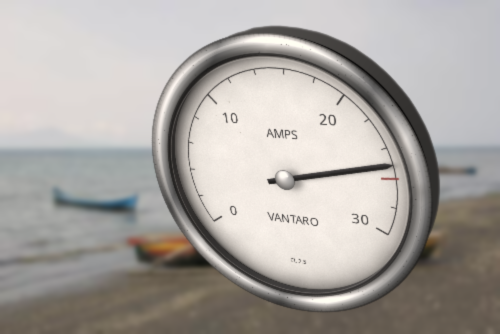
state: 25A
